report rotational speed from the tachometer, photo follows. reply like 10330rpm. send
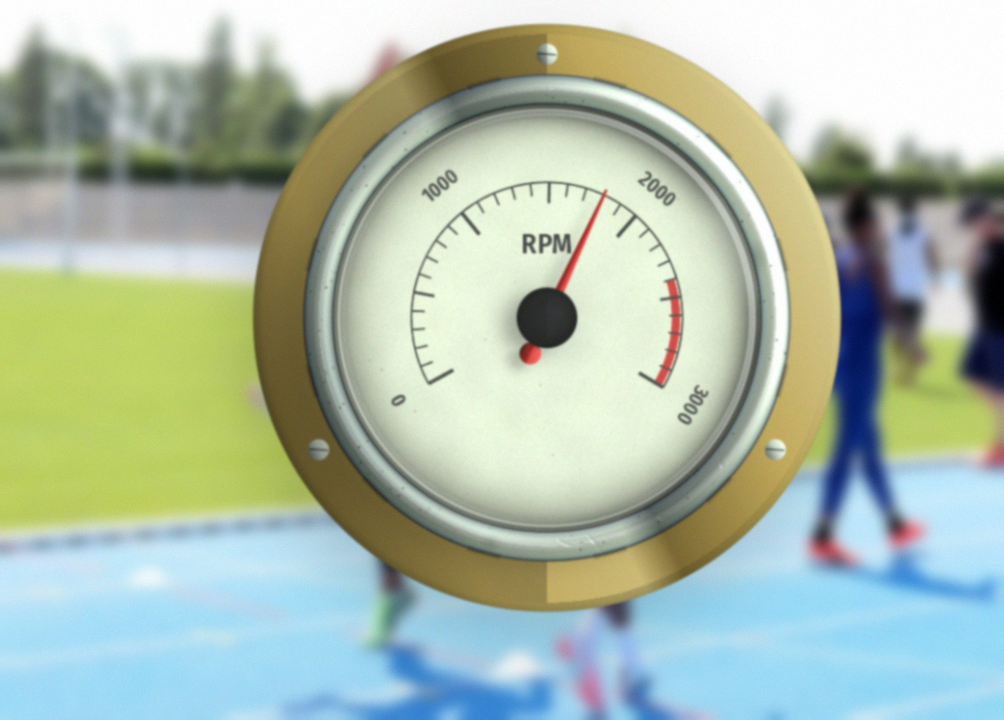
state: 1800rpm
